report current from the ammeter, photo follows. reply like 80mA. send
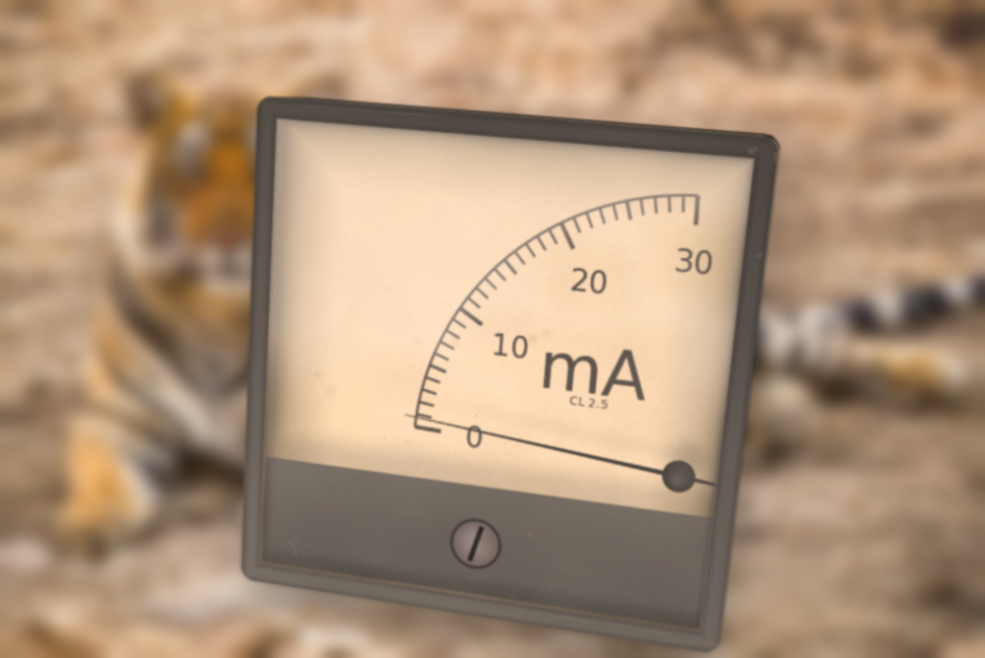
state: 1mA
